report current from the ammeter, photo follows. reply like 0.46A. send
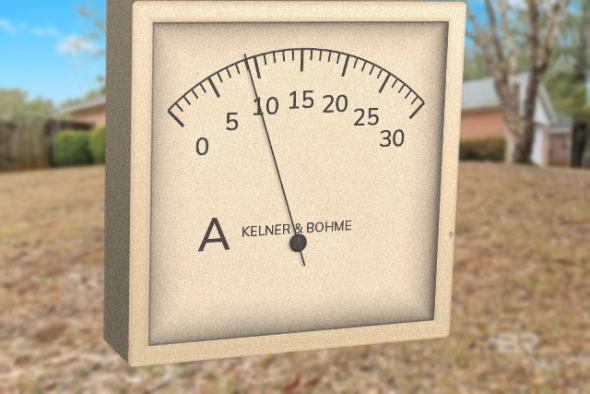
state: 9A
